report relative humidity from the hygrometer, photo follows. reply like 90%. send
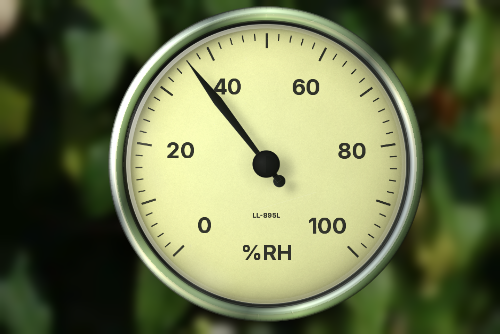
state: 36%
